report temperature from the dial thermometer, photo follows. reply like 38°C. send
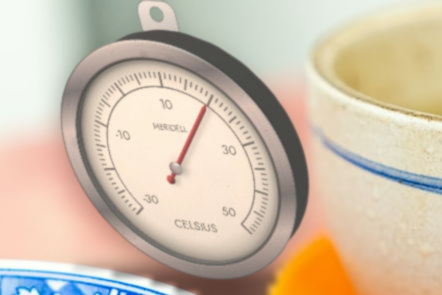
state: 20°C
